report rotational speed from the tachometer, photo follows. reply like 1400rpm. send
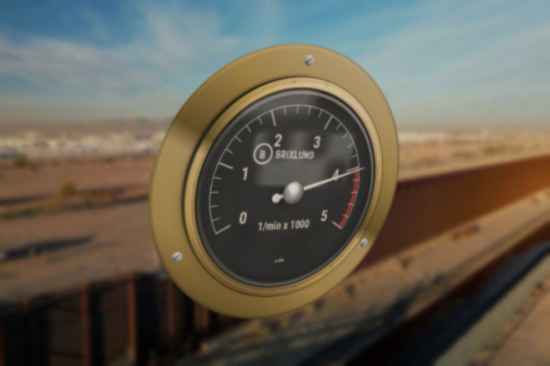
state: 4000rpm
